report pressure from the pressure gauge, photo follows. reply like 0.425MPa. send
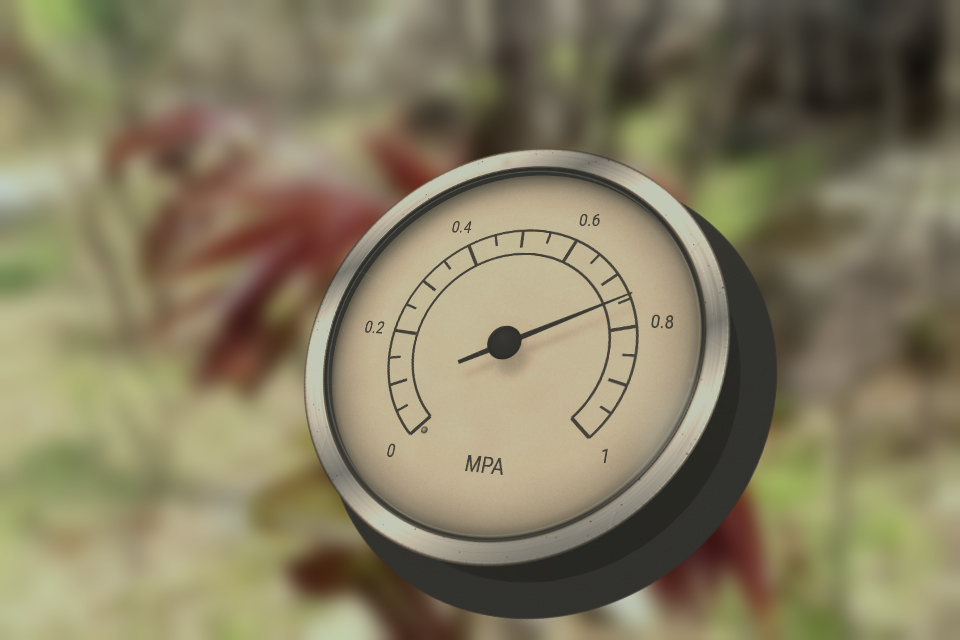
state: 0.75MPa
